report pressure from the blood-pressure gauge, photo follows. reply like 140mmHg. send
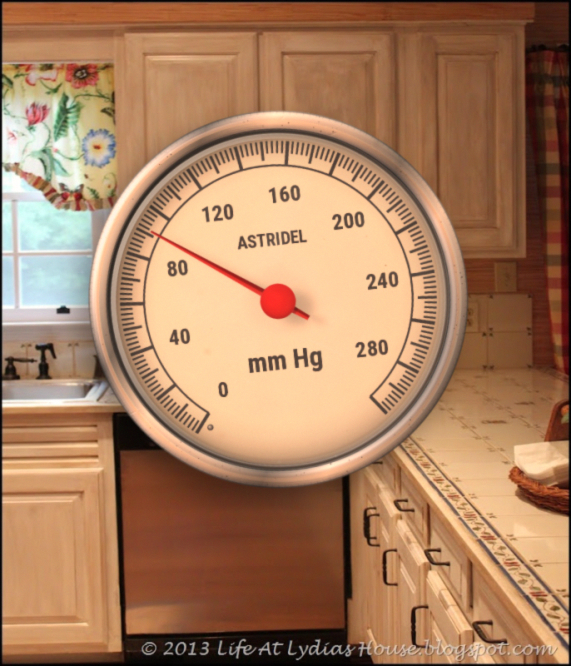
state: 92mmHg
